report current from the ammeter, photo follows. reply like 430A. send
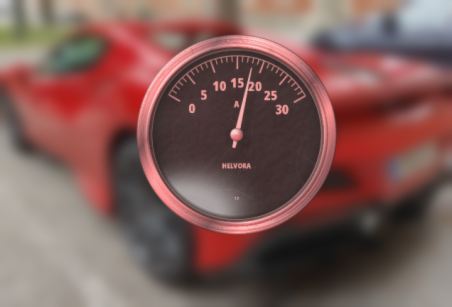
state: 18A
